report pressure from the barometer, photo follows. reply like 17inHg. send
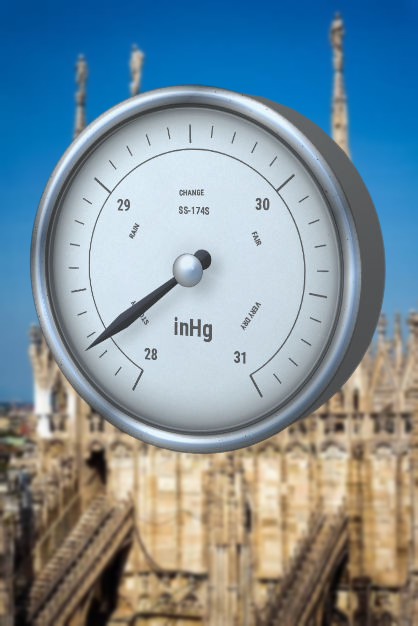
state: 28.25inHg
